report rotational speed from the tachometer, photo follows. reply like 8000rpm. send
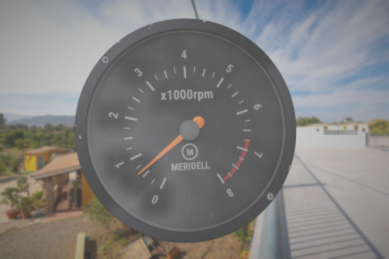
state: 625rpm
